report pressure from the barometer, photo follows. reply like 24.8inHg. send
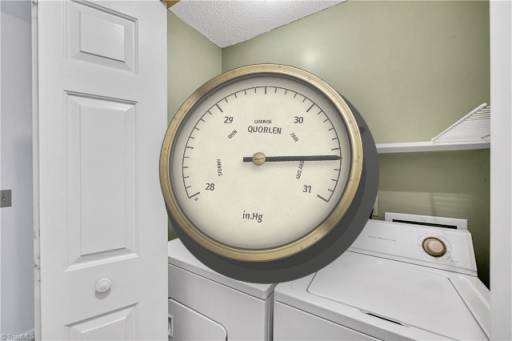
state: 30.6inHg
